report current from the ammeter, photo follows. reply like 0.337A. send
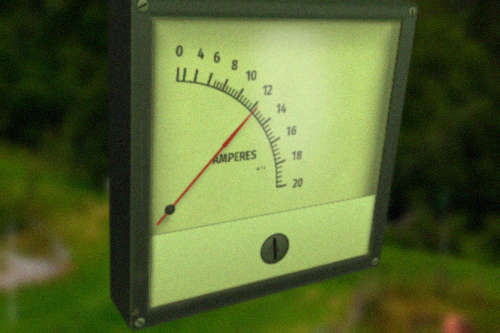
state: 12A
